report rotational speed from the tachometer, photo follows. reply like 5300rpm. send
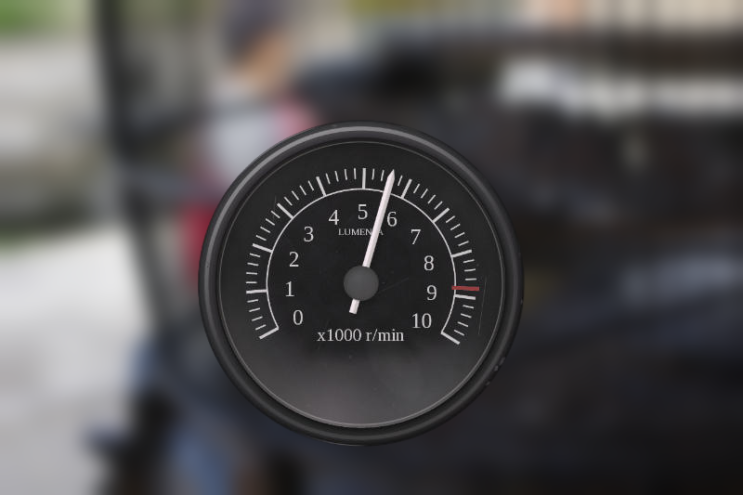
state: 5600rpm
